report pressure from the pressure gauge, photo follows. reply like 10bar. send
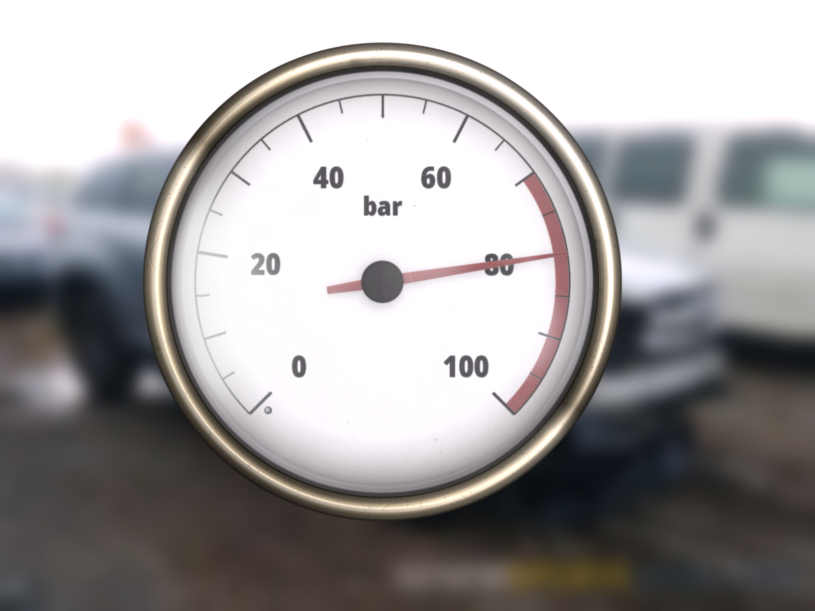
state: 80bar
